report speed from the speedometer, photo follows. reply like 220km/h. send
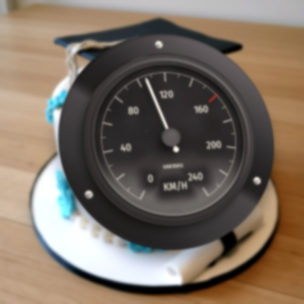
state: 105km/h
